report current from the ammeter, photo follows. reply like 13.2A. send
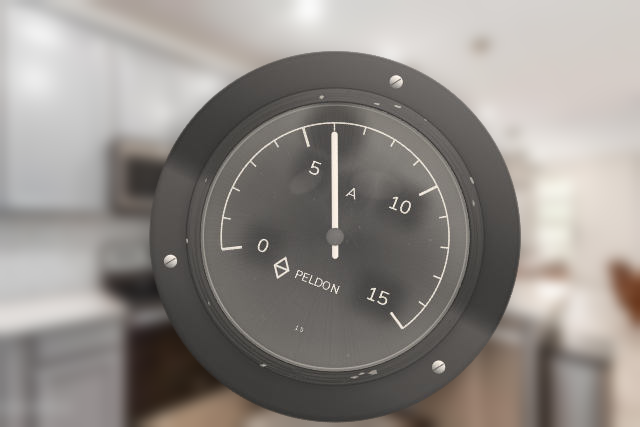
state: 6A
